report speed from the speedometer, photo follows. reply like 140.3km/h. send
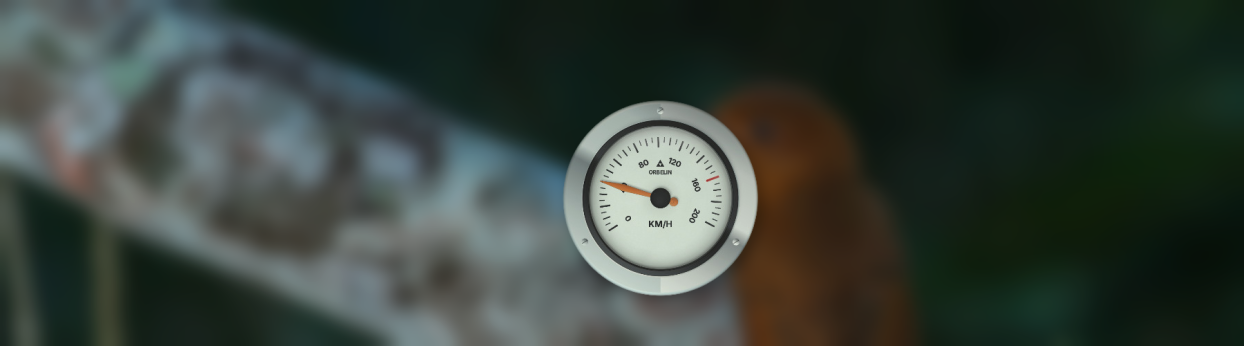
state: 40km/h
